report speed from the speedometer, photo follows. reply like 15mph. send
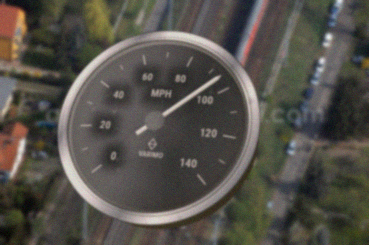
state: 95mph
